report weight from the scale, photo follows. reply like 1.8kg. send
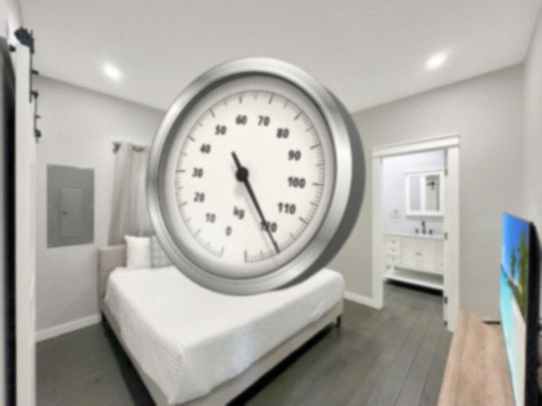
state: 120kg
